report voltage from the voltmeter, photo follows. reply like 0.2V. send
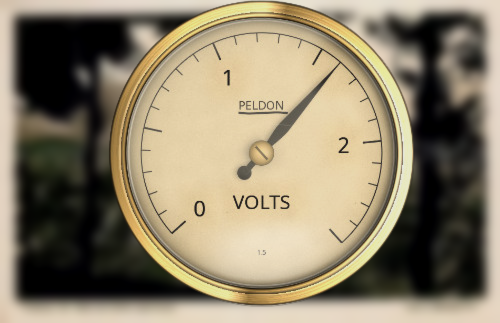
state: 1.6V
